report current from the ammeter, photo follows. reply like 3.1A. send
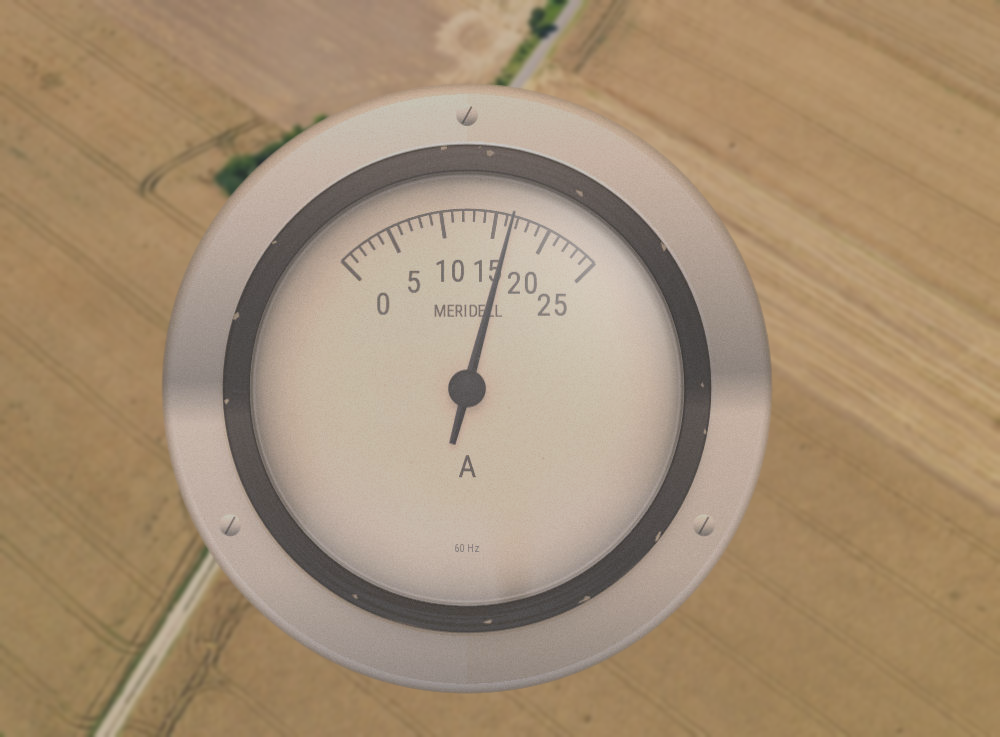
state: 16.5A
